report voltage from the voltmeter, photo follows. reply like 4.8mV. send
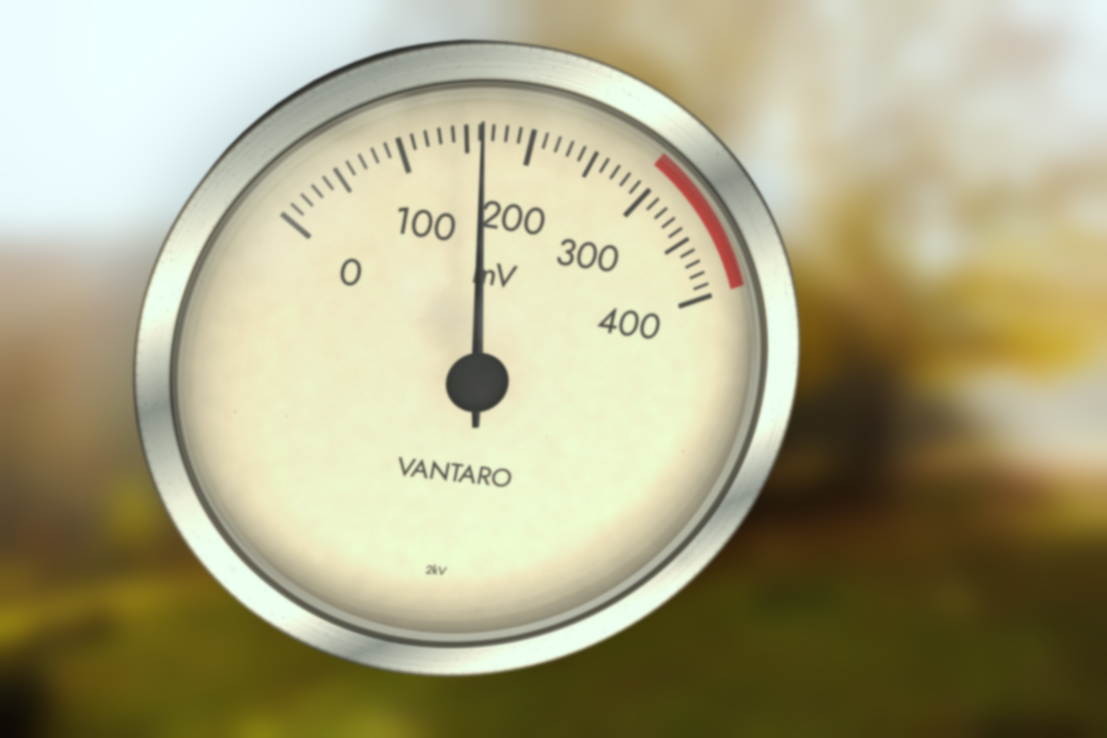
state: 160mV
